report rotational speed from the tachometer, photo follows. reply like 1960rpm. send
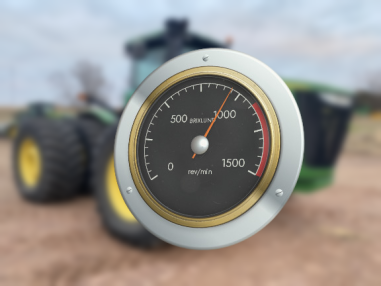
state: 950rpm
